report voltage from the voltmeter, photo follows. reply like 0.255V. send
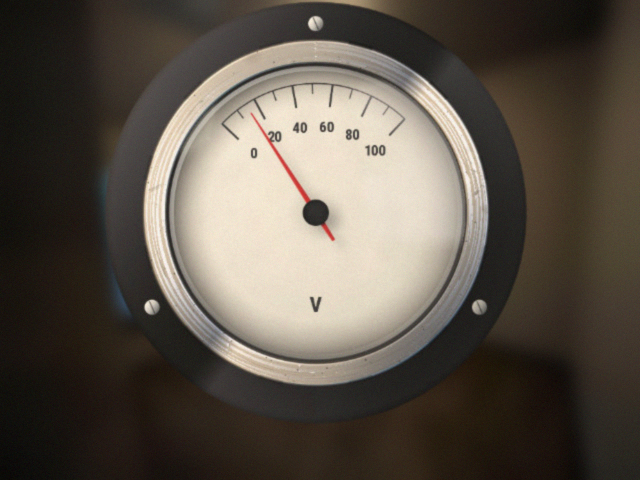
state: 15V
